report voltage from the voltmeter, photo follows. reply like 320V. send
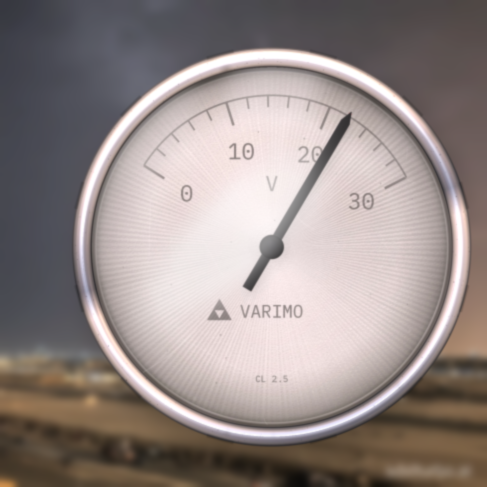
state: 22V
